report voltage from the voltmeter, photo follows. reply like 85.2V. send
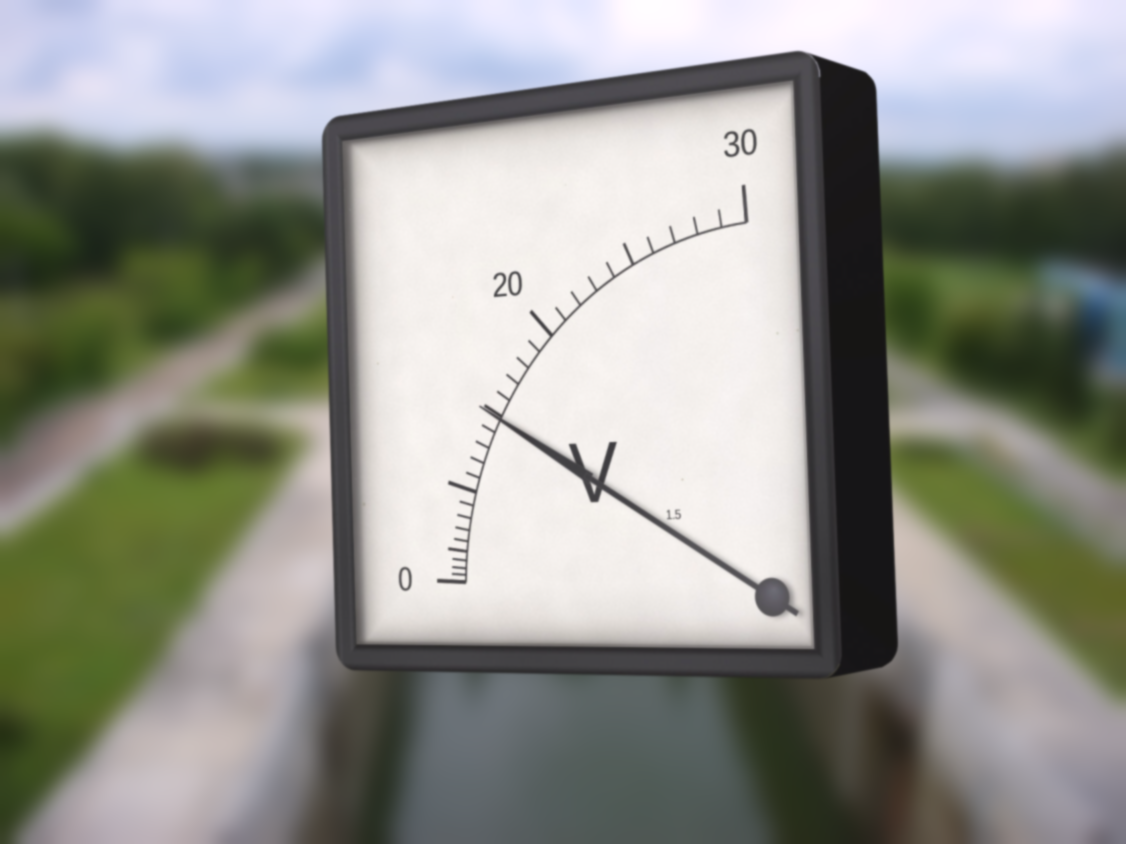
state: 15V
